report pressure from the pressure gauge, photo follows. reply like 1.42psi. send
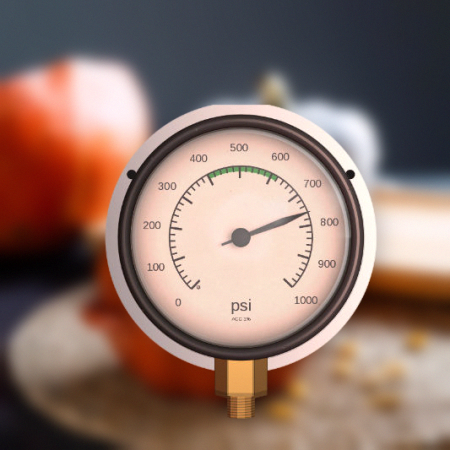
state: 760psi
